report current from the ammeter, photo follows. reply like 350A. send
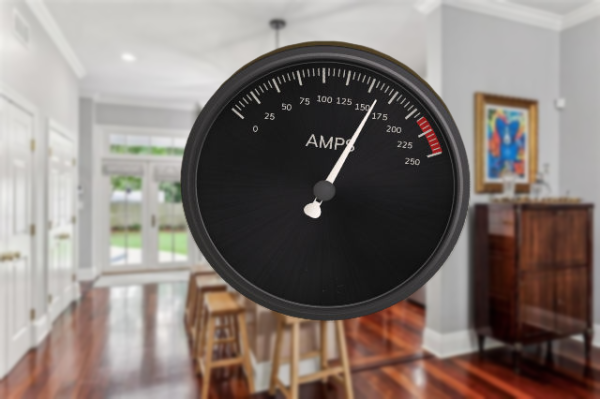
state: 160A
